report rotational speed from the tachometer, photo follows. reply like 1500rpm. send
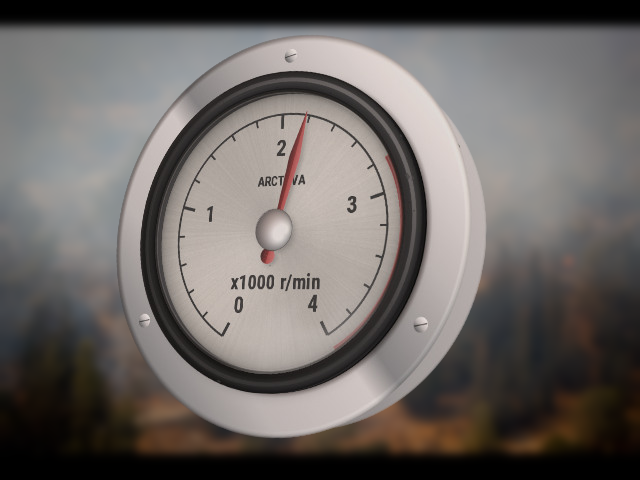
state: 2200rpm
